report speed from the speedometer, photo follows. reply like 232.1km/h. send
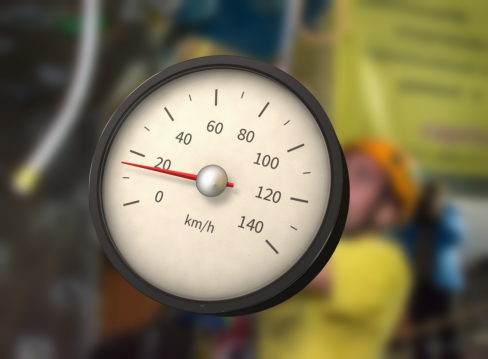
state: 15km/h
